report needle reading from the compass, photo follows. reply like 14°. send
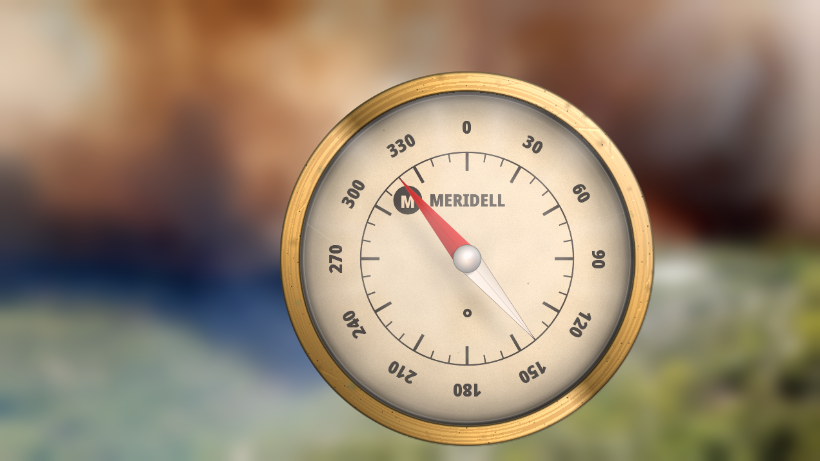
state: 320°
